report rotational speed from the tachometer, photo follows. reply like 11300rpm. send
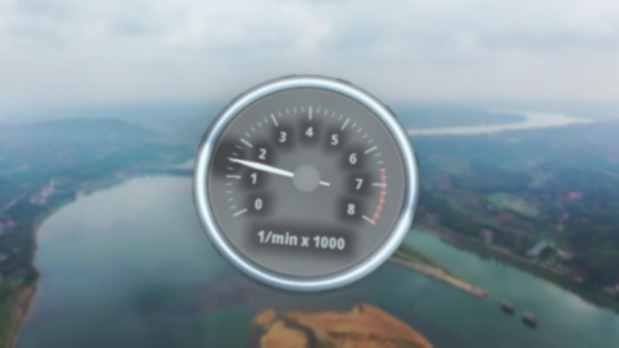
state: 1400rpm
